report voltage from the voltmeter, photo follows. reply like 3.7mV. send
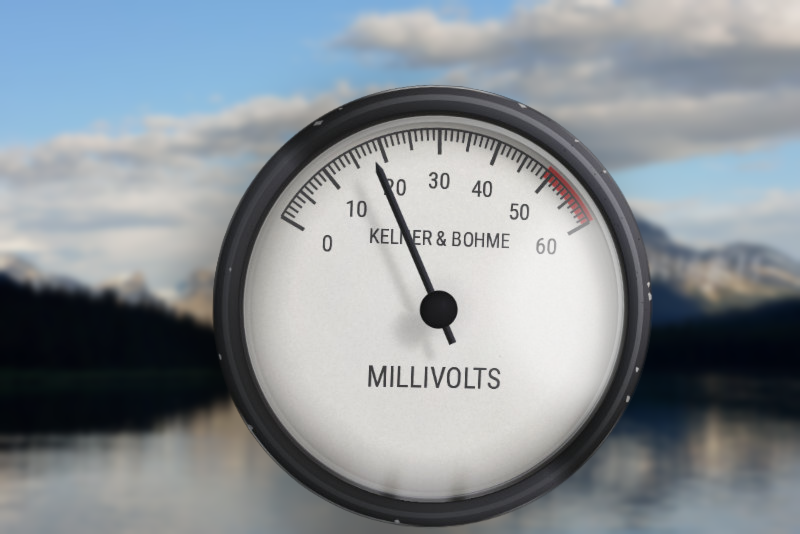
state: 18mV
